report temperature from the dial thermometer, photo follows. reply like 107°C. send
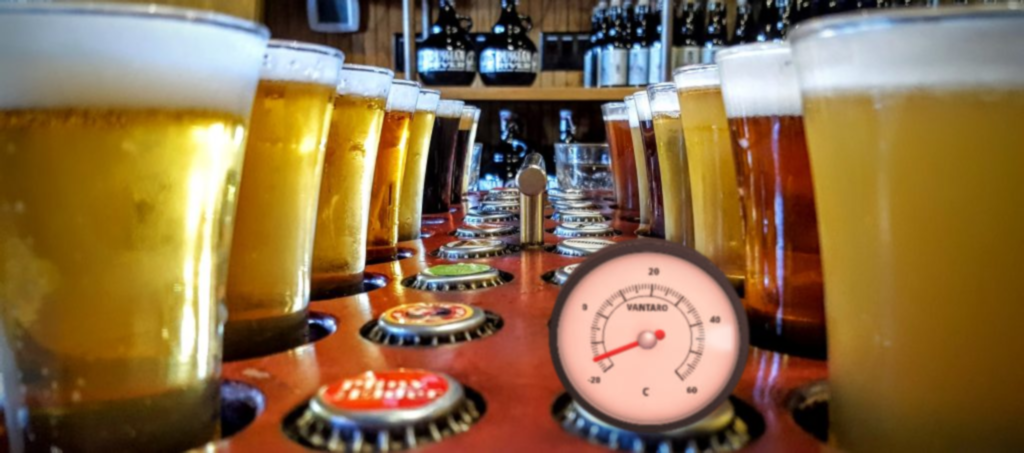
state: -15°C
